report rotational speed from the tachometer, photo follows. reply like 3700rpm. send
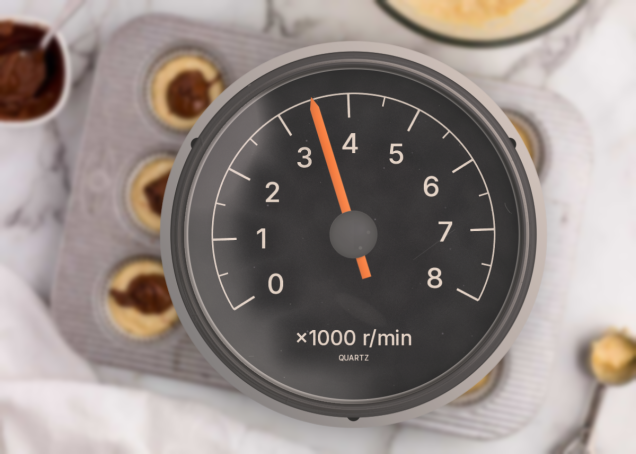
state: 3500rpm
